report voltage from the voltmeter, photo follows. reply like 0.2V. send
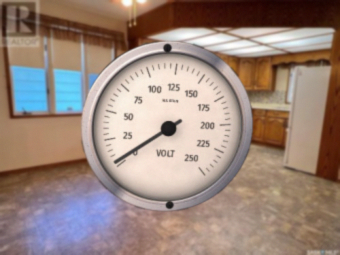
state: 5V
